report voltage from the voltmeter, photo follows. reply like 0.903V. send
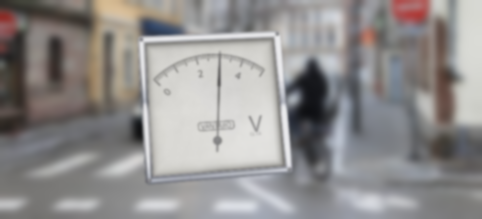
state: 3V
